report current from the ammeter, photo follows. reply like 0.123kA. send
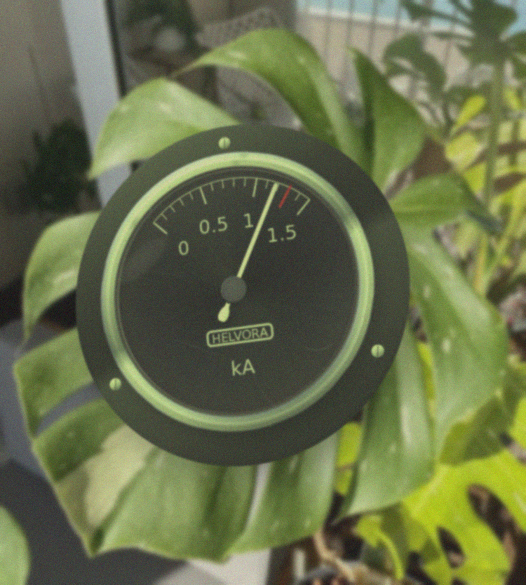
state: 1.2kA
